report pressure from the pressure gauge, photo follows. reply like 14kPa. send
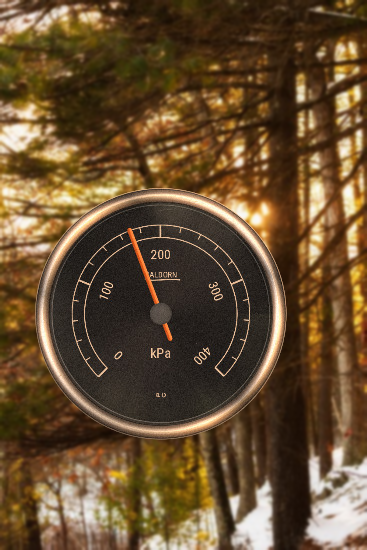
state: 170kPa
